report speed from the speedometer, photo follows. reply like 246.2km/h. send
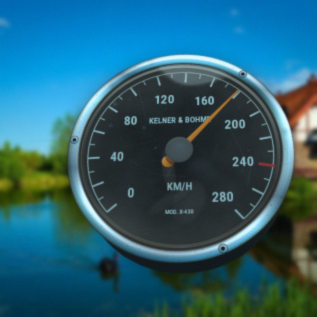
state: 180km/h
